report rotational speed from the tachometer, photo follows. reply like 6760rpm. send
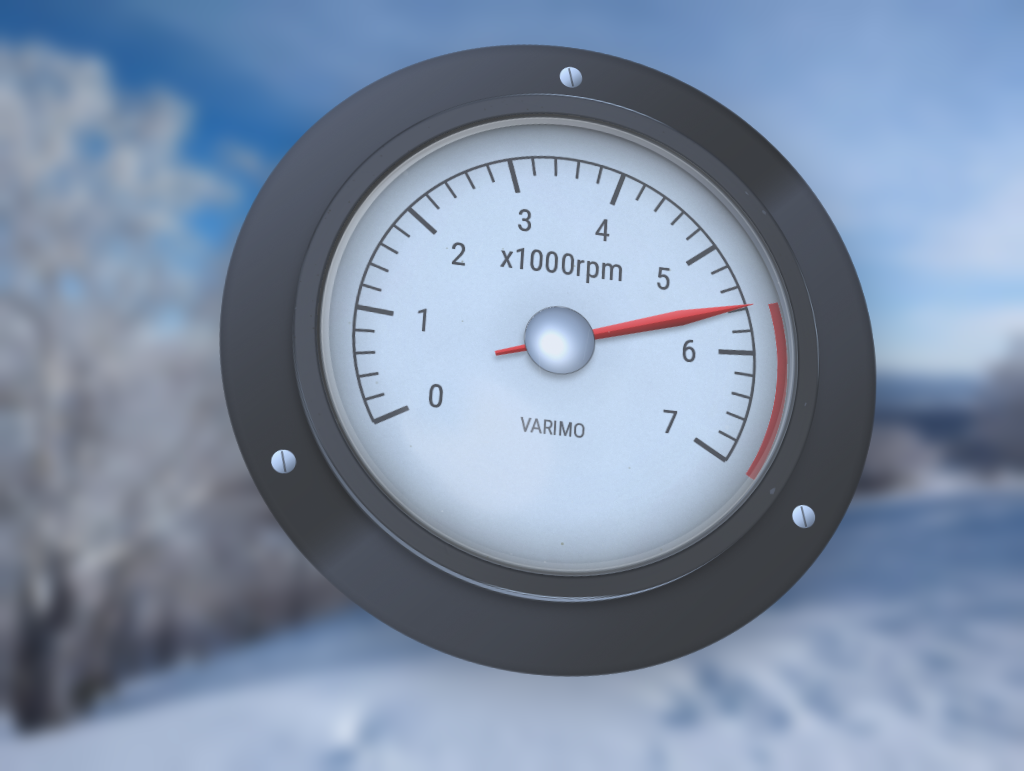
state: 5600rpm
